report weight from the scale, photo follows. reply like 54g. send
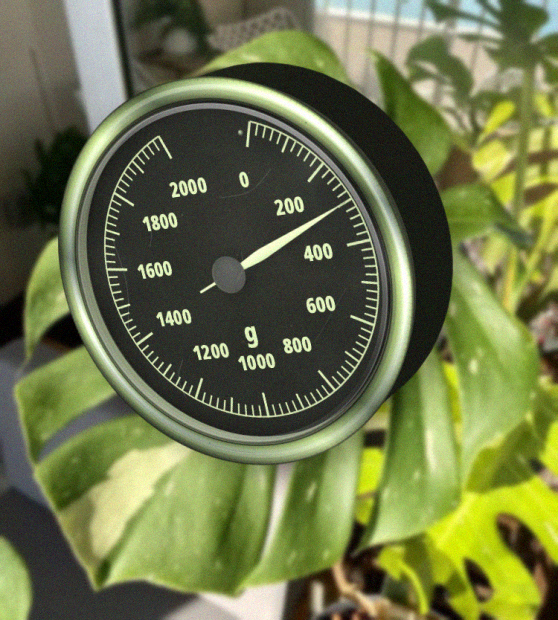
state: 300g
